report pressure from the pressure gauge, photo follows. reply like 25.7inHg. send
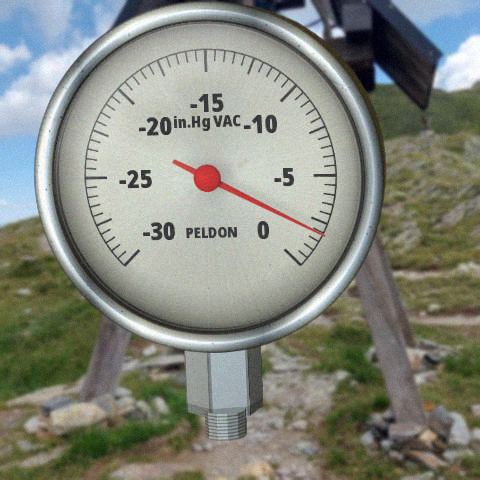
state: -2inHg
